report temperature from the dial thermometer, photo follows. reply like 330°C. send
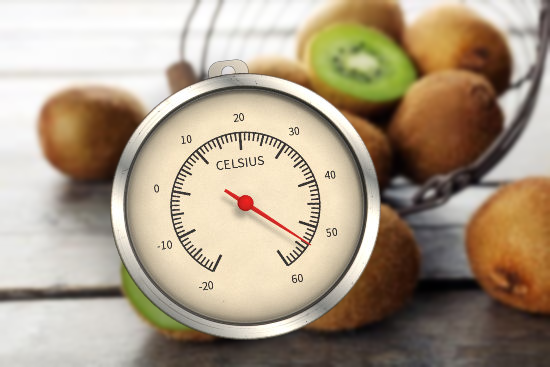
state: 54°C
